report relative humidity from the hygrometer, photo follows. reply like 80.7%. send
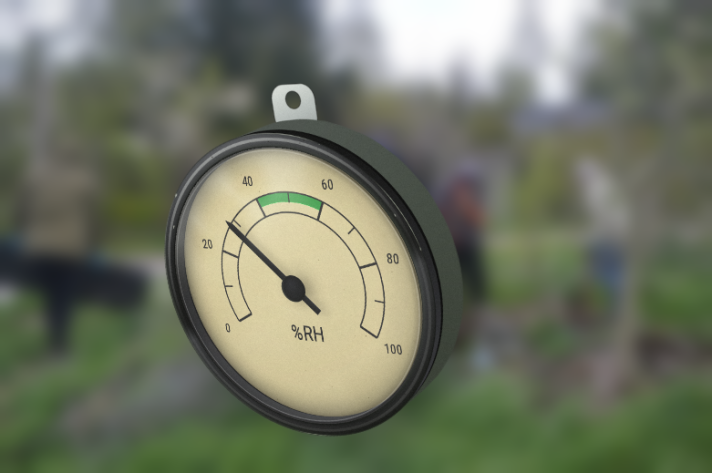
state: 30%
